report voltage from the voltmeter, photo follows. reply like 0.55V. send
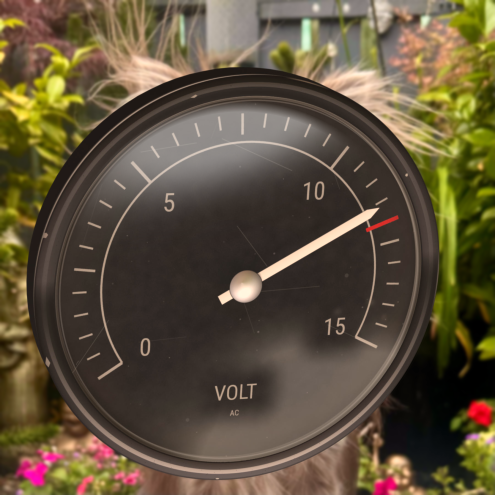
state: 11.5V
